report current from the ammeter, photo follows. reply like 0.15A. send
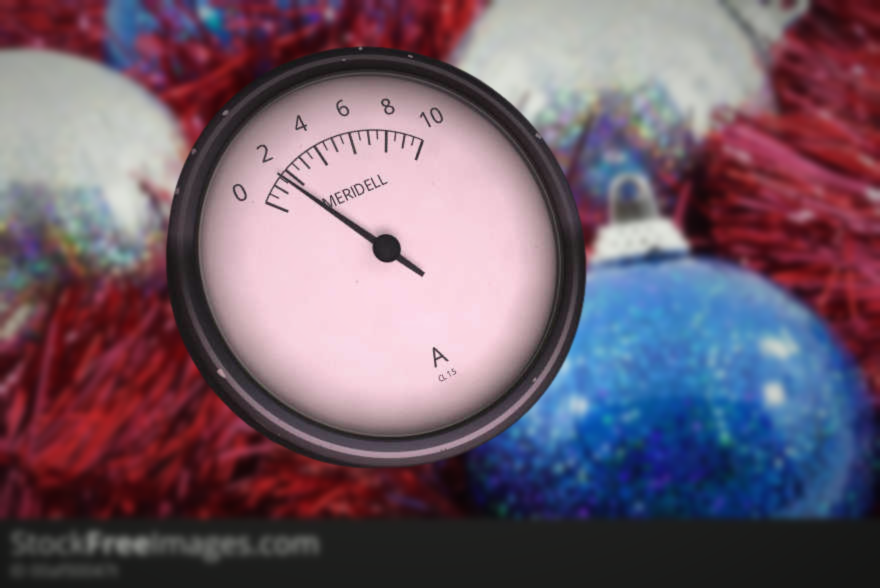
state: 1.5A
